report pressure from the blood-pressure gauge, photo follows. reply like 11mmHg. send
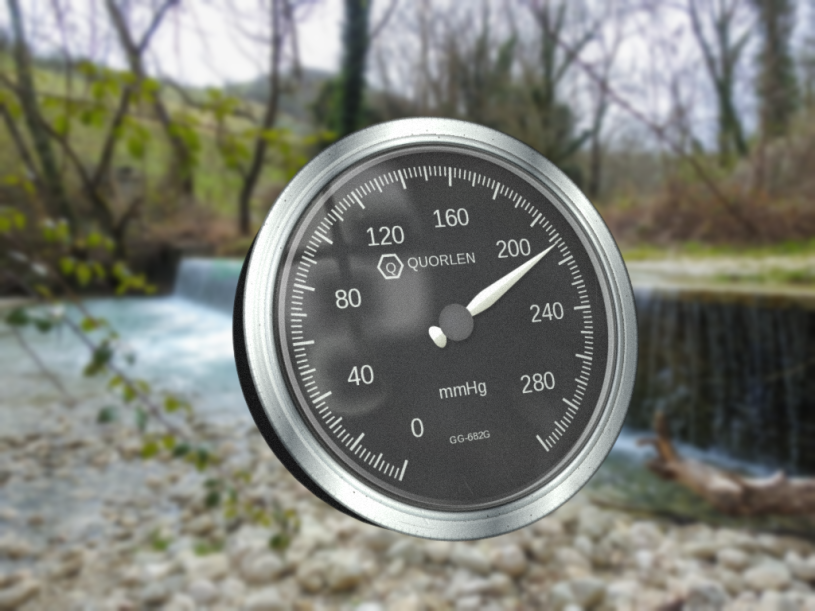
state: 212mmHg
